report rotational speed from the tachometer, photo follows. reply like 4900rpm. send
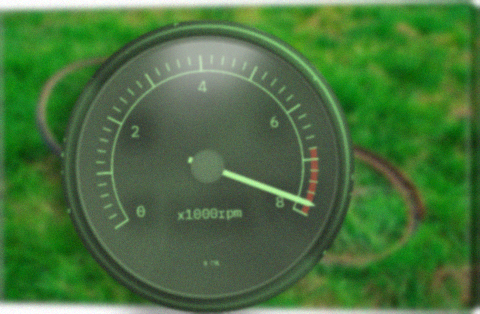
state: 7800rpm
